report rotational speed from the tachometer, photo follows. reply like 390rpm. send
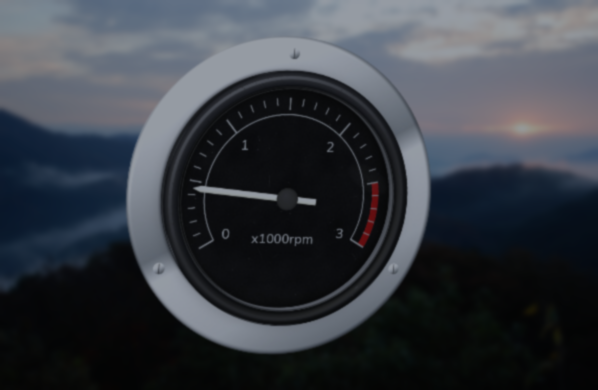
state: 450rpm
